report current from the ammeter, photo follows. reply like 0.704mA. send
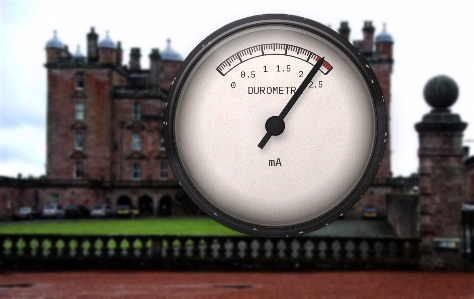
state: 2.25mA
